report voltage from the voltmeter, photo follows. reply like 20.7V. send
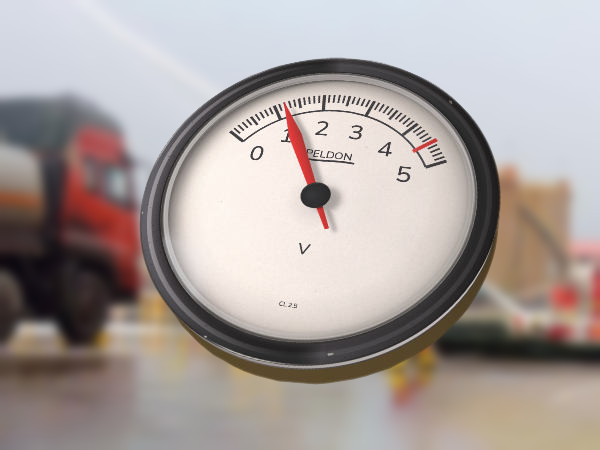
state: 1.2V
